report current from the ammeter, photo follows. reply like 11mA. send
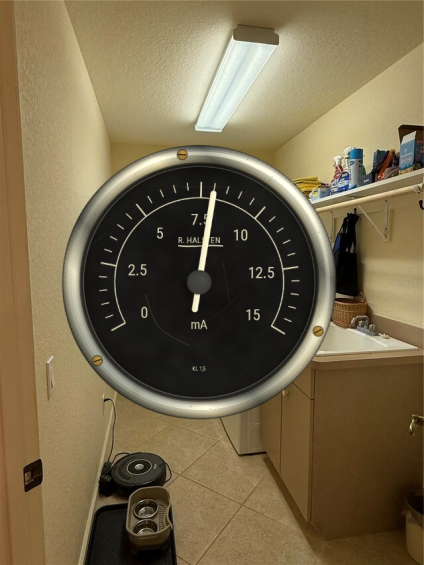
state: 8mA
